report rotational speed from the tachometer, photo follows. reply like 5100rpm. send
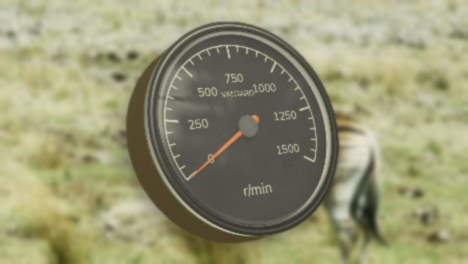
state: 0rpm
